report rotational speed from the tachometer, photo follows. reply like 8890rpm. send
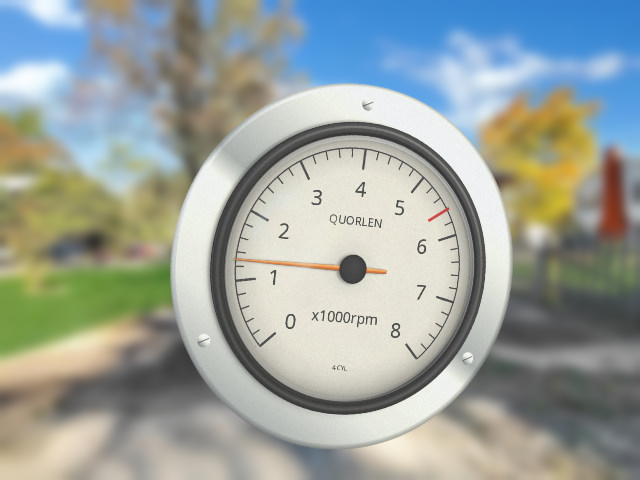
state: 1300rpm
